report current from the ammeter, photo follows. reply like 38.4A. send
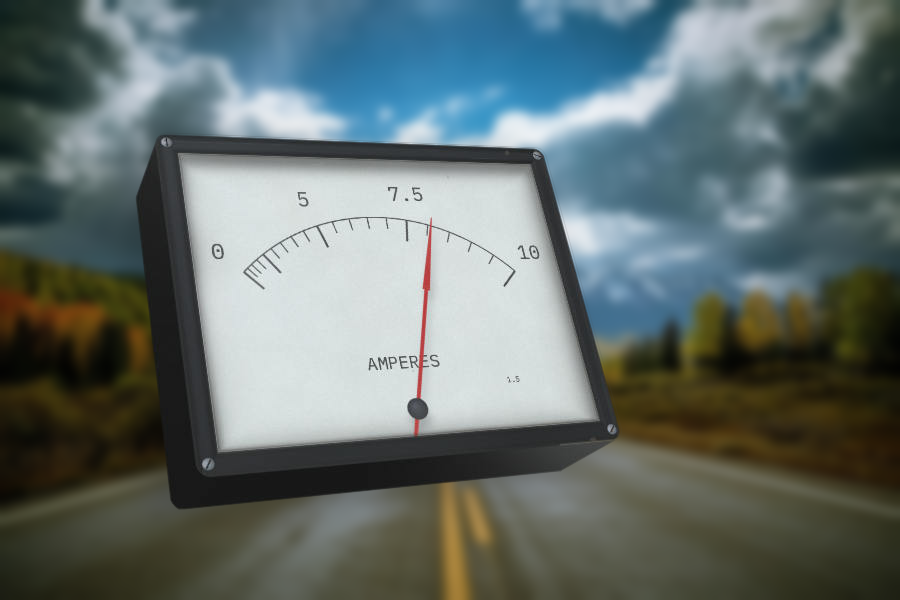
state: 8A
